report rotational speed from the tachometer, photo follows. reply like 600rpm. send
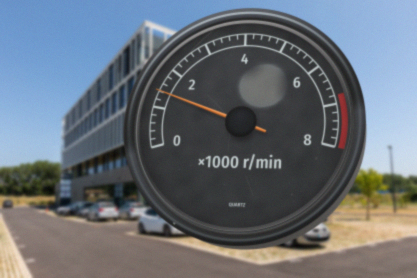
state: 1400rpm
